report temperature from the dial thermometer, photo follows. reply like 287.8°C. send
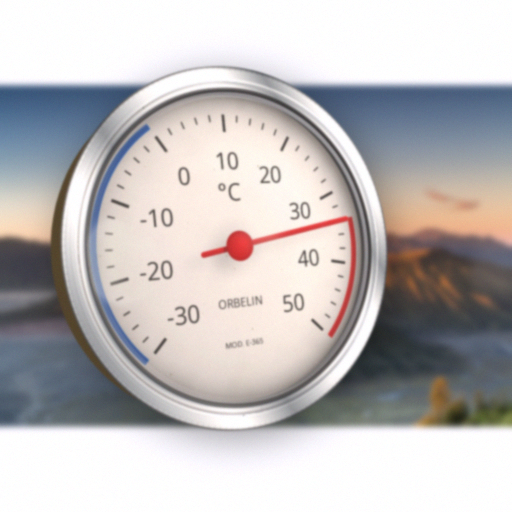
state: 34°C
